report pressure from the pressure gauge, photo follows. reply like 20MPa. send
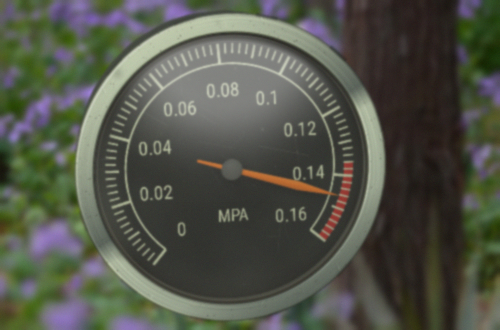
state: 0.146MPa
